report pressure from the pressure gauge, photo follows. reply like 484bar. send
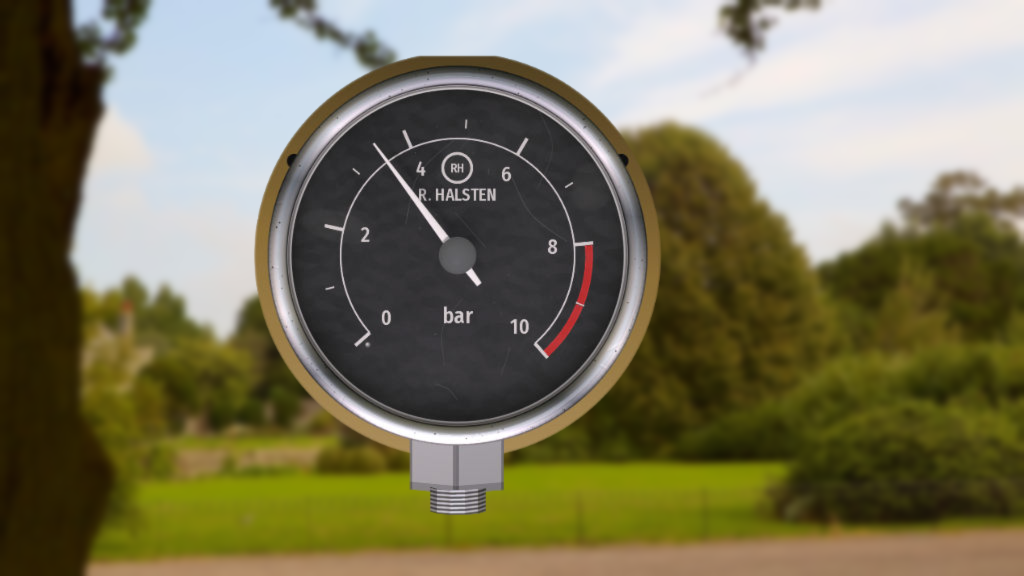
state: 3.5bar
